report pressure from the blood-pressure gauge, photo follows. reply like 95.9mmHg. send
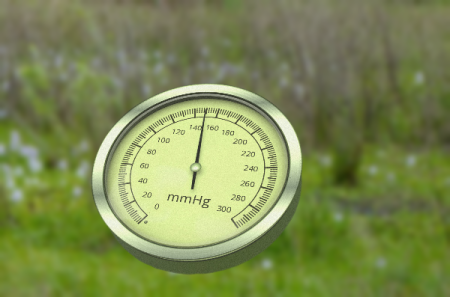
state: 150mmHg
